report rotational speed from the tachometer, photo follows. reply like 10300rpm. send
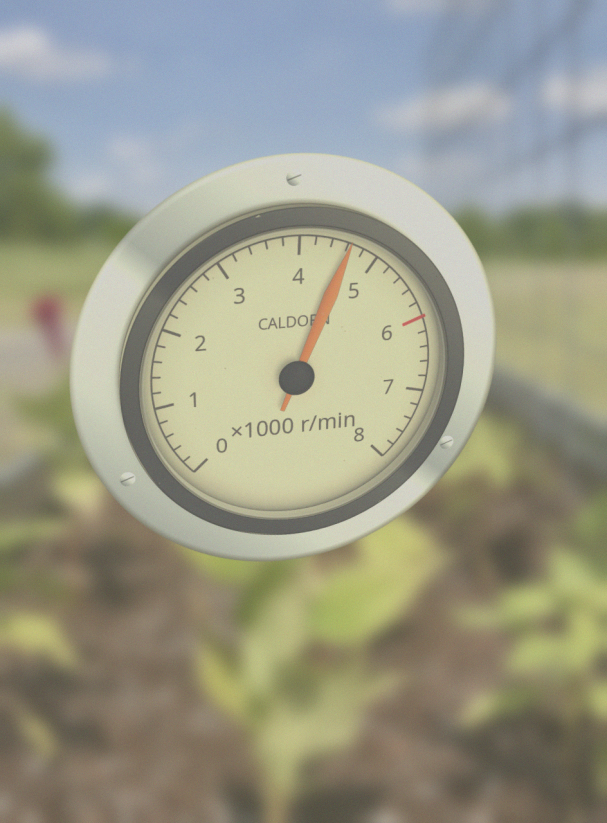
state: 4600rpm
